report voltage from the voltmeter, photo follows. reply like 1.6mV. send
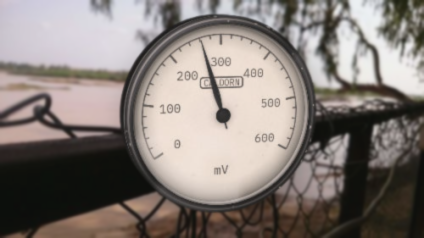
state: 260mV
